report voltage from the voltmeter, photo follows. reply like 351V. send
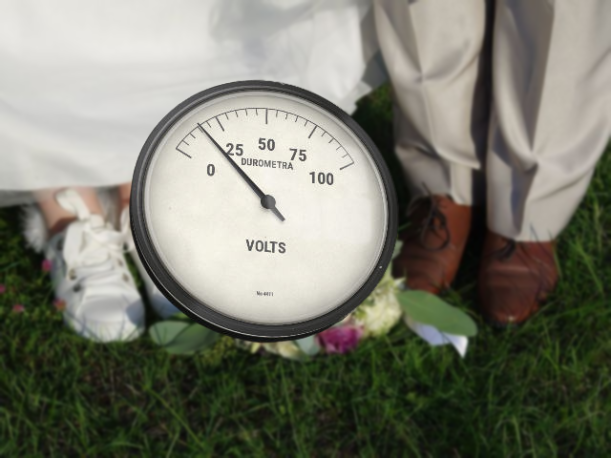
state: 15V
